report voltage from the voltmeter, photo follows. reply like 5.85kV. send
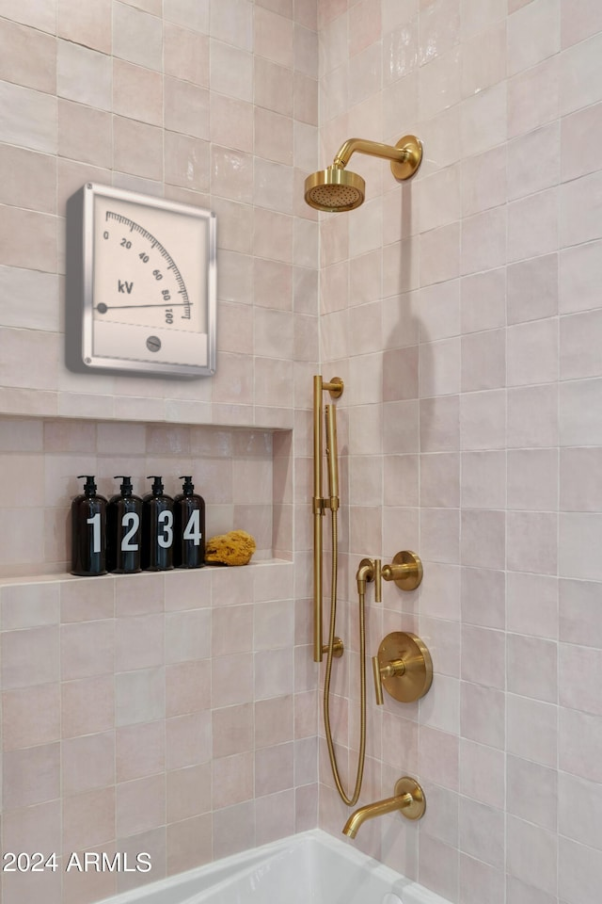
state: 90kV
